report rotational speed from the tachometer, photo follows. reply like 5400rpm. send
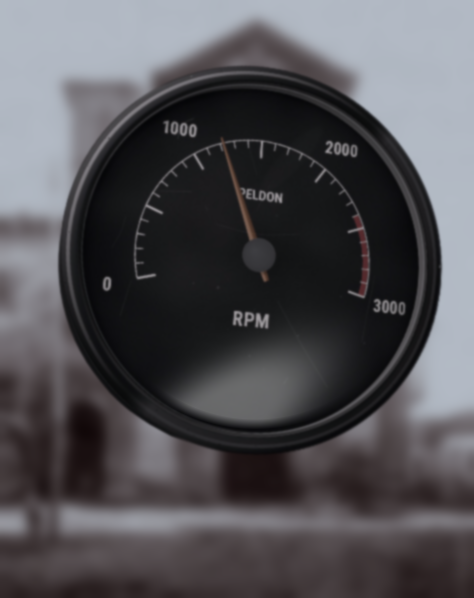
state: 1200rpm
